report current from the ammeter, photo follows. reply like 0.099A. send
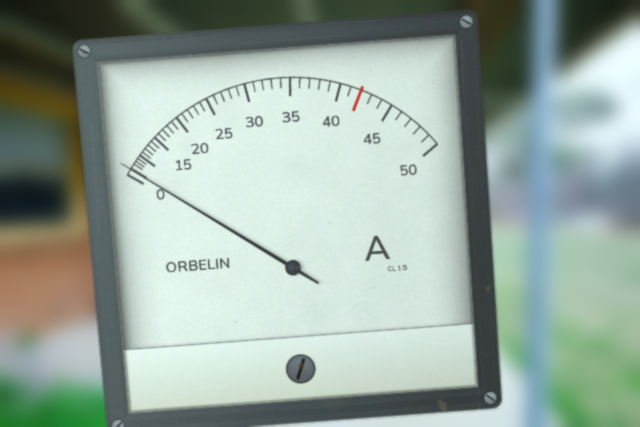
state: 5A
